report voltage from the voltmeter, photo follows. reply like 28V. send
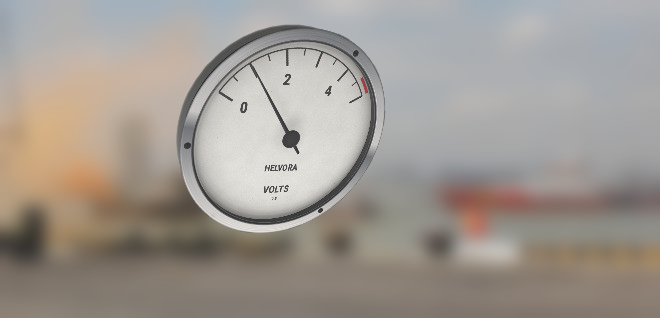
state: 1V
